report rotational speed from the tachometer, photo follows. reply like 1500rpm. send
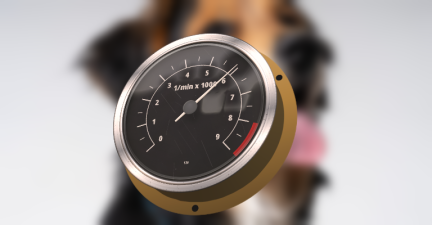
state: 6000rpm
